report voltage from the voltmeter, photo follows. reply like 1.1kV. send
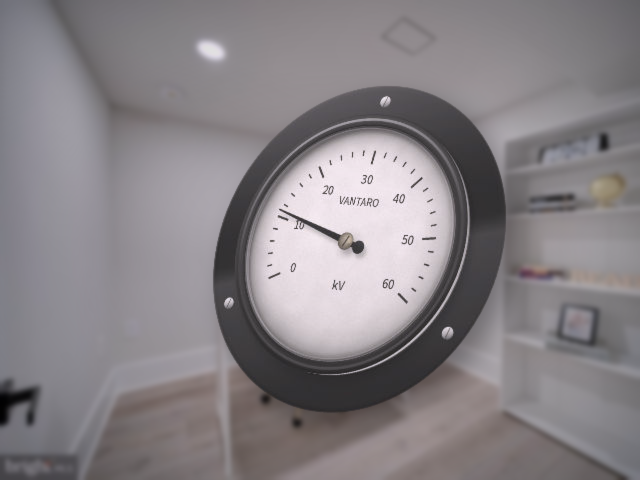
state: 11kV
